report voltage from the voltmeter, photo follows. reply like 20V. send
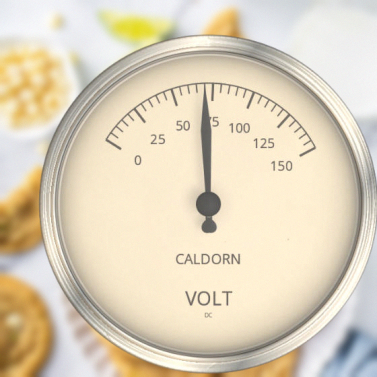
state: 70V
